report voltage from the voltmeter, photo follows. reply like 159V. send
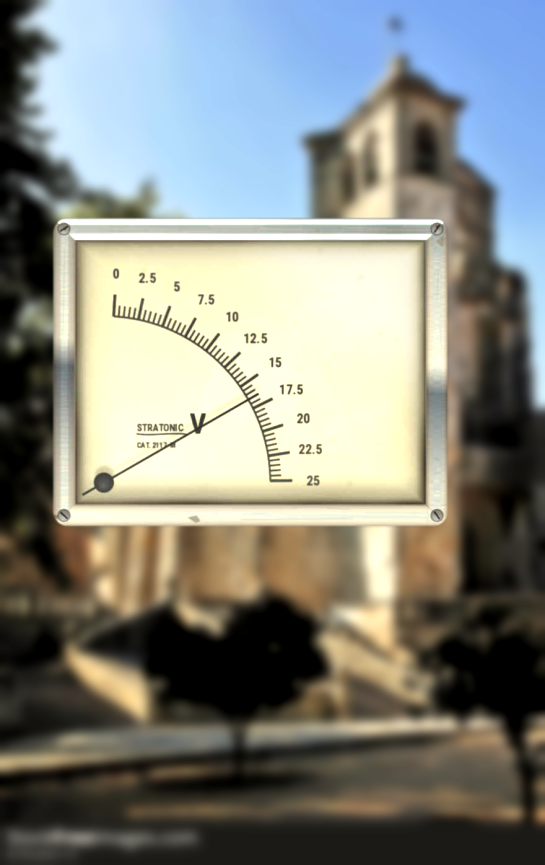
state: 16.5V
